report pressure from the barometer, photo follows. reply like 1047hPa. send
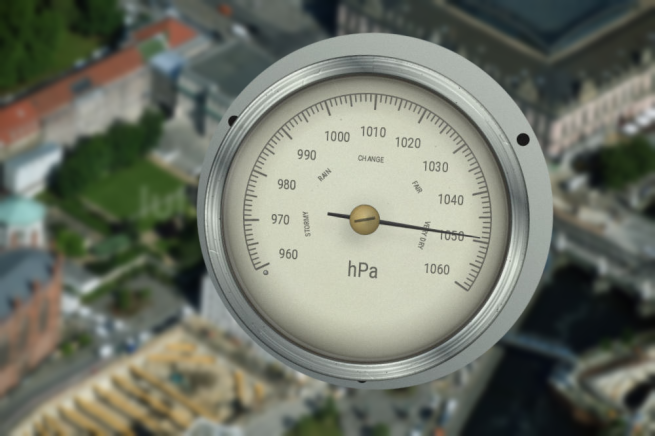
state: 1049hPa
